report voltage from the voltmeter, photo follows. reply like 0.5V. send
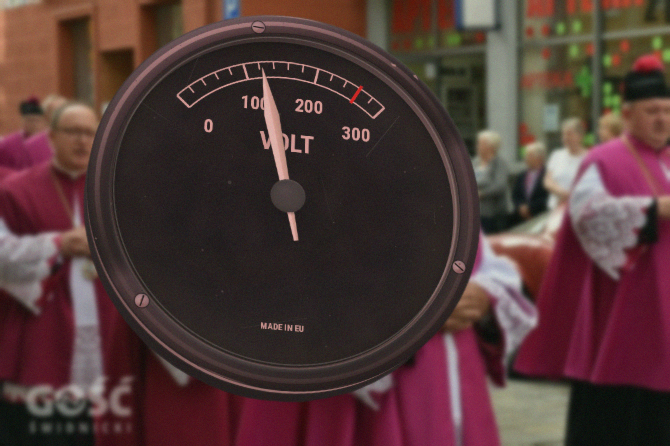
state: 120V
